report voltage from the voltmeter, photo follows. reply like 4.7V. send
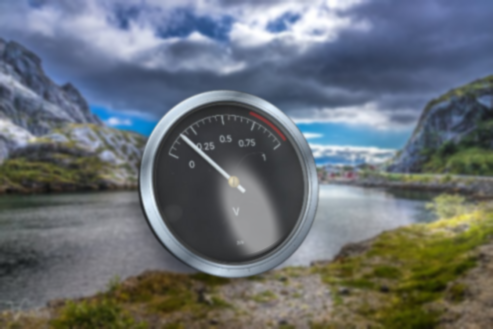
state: 0.15V
